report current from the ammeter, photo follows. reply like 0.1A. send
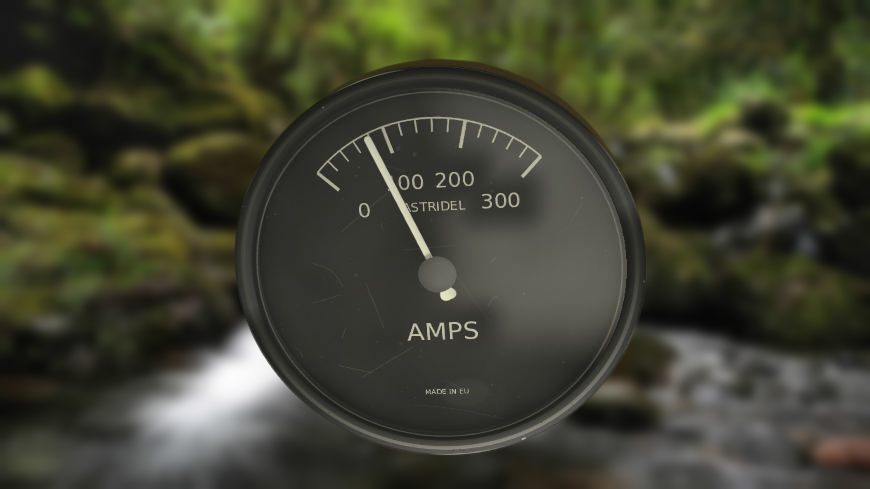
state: 80A
